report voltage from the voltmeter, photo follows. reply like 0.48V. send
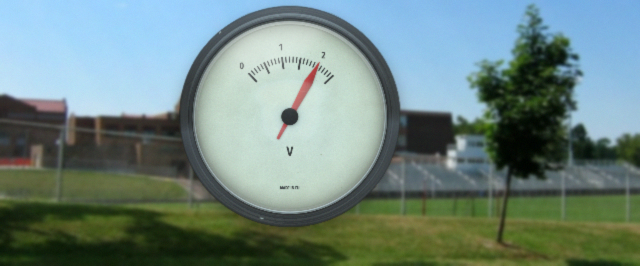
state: 2V
